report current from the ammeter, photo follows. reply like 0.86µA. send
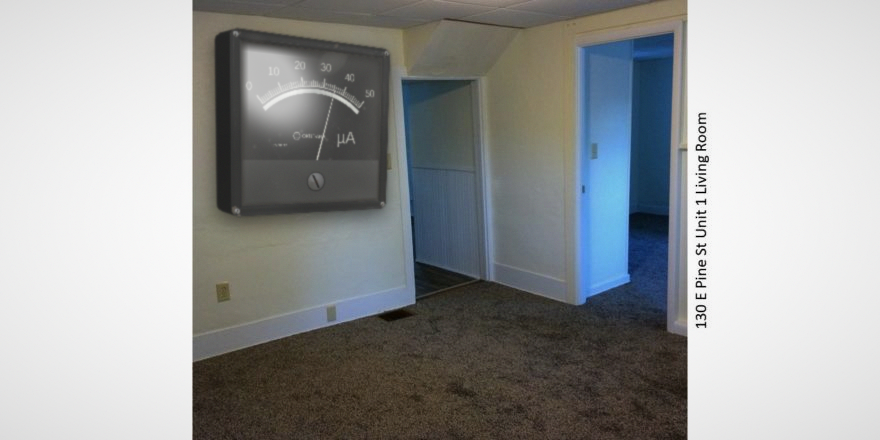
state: 35µA
